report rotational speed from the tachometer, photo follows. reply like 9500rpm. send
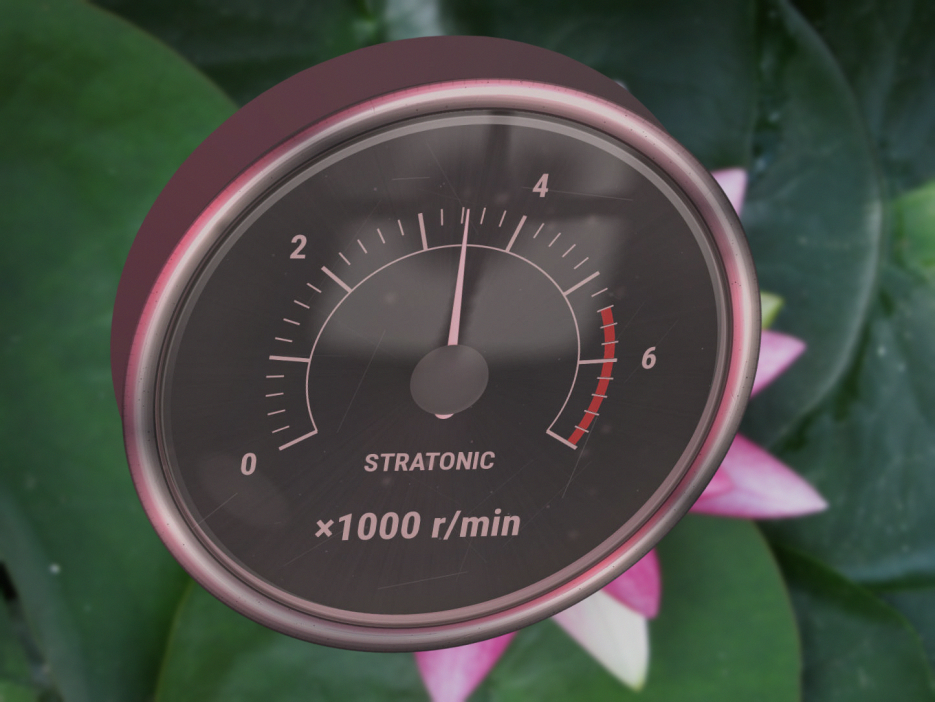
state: 3400rpm
